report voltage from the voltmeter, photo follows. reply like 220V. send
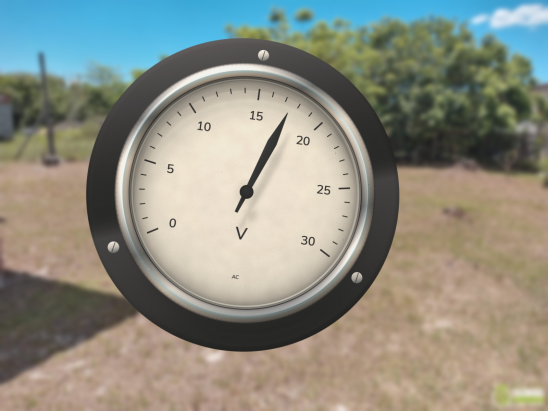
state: 17.5V
